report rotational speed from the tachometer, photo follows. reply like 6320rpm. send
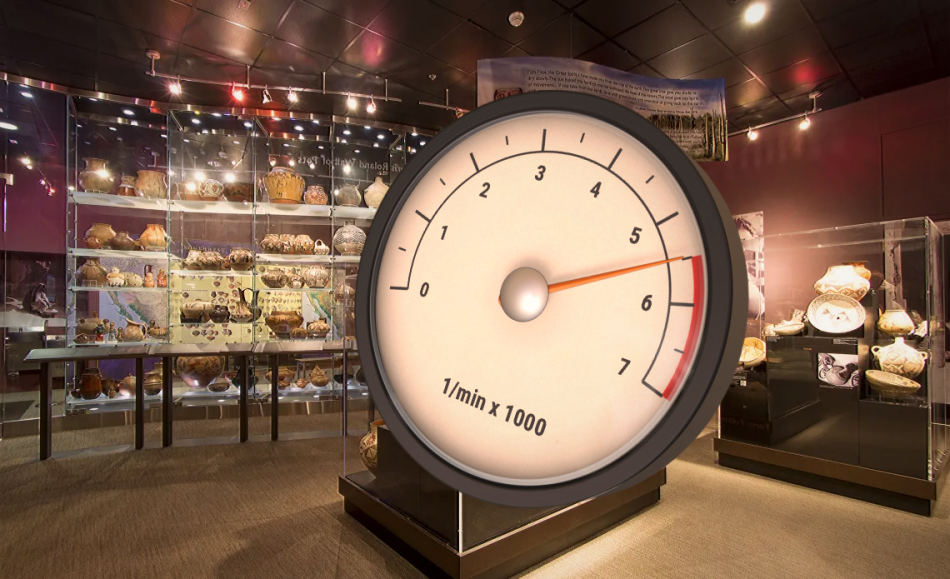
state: 5500rpm
